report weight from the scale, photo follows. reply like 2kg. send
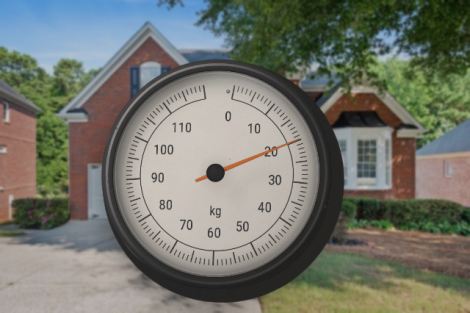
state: 20kg
